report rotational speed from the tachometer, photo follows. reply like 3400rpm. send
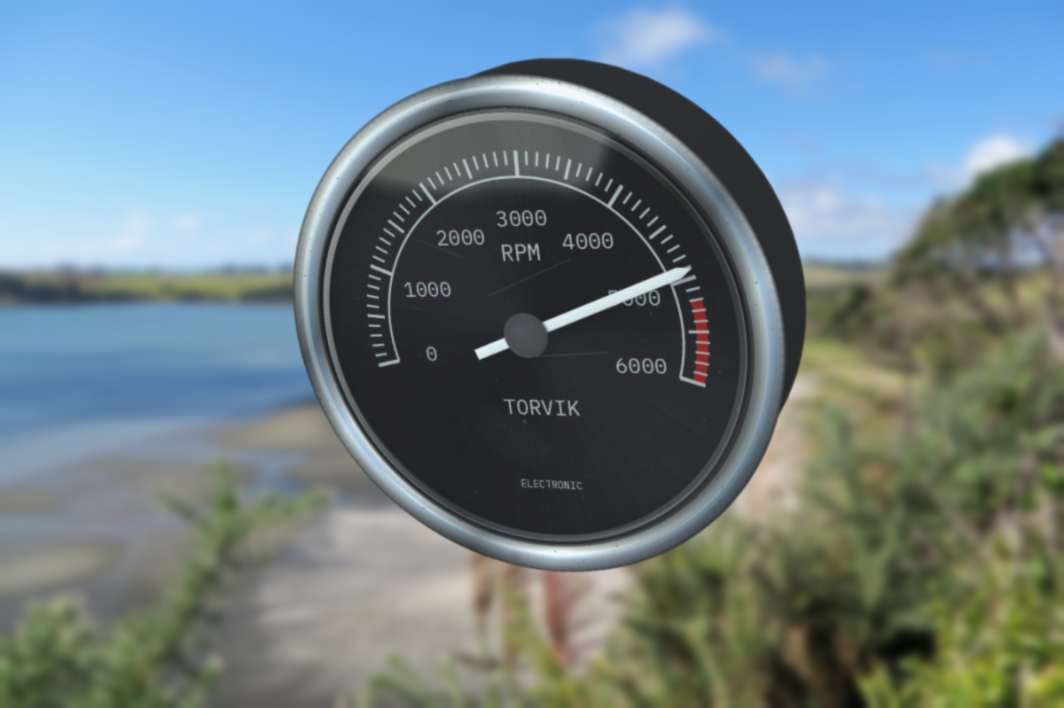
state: 4900rpm
